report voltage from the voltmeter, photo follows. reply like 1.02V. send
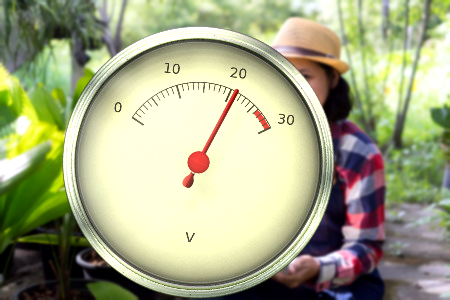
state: 21V
